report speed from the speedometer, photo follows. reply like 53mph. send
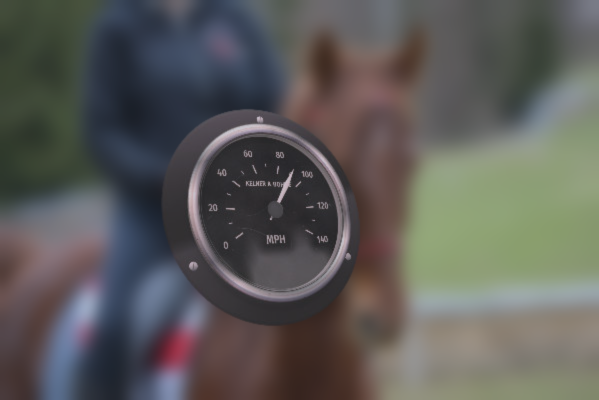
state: 90mph
